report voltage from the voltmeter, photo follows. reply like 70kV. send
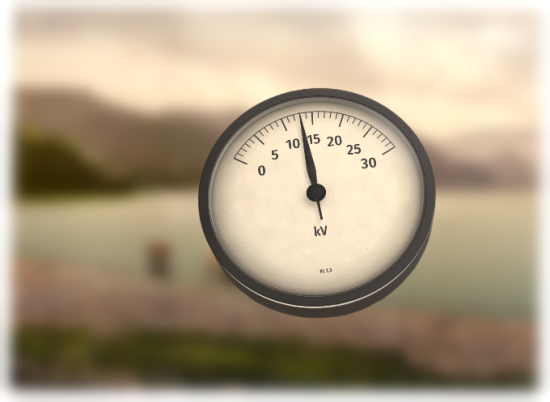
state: 13kV
